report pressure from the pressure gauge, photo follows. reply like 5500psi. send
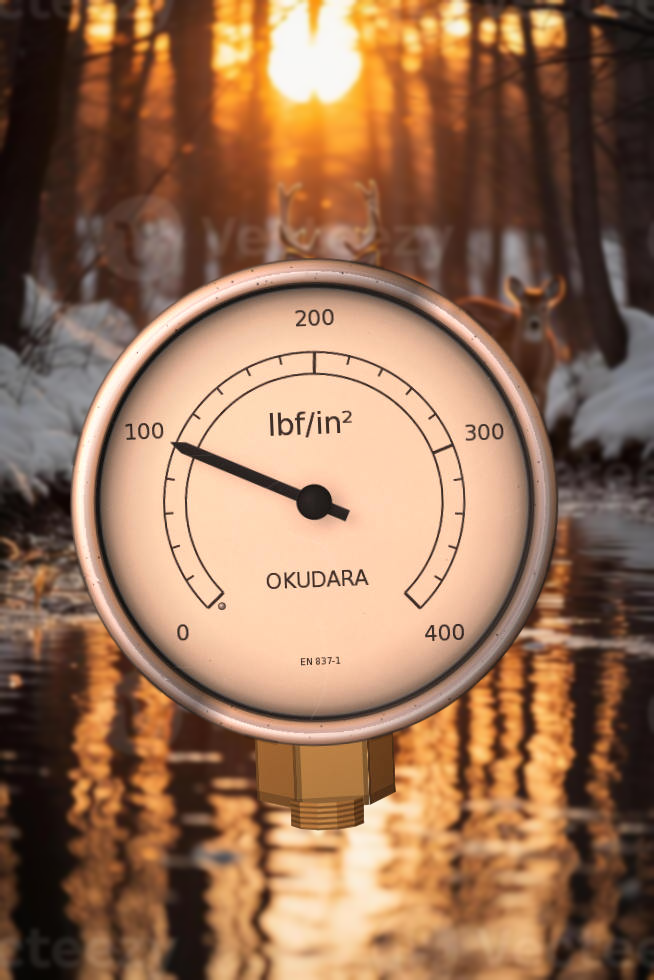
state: 100psi
